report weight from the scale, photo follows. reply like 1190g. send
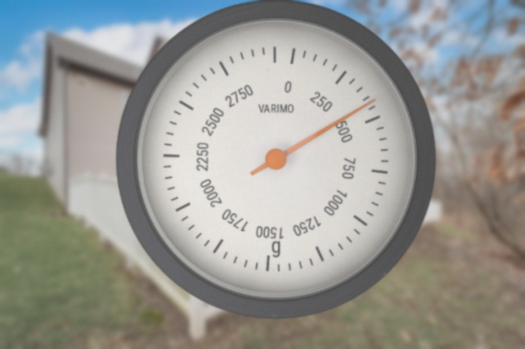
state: 425g
